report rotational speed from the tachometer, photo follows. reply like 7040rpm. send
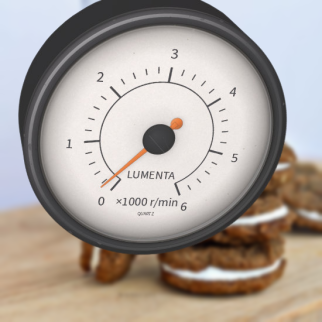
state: 200rpm
